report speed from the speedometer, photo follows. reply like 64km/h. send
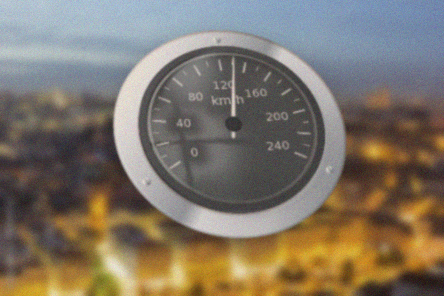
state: 130km/h
